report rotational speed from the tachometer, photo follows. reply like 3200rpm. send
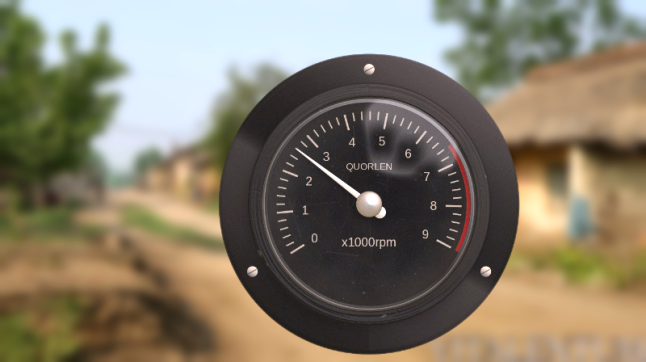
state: 2600rpm
